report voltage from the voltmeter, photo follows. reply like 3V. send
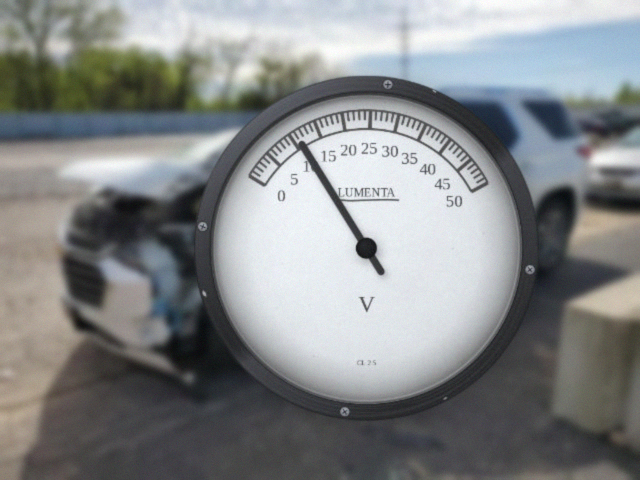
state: 11V
